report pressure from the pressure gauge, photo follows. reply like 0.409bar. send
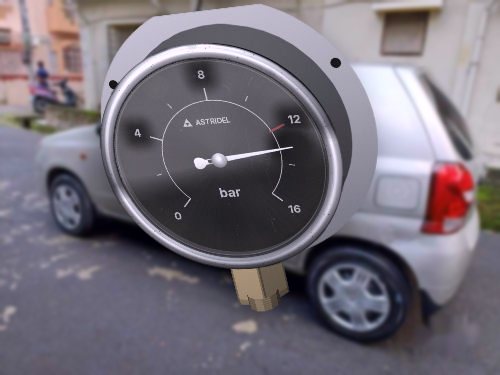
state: 13bar
